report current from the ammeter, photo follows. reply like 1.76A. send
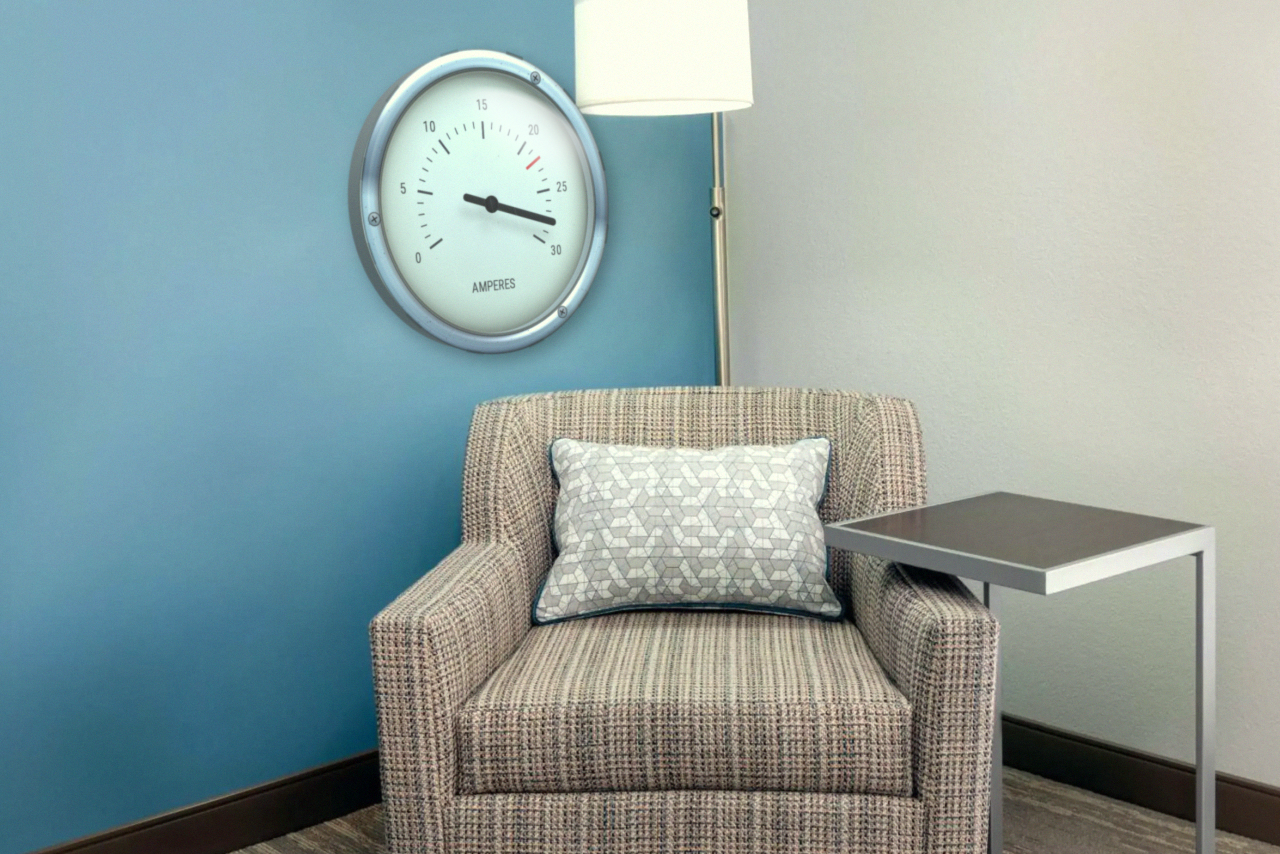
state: 28A
